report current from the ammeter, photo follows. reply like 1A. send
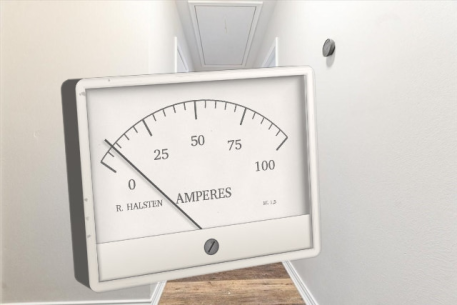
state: 7.5A
